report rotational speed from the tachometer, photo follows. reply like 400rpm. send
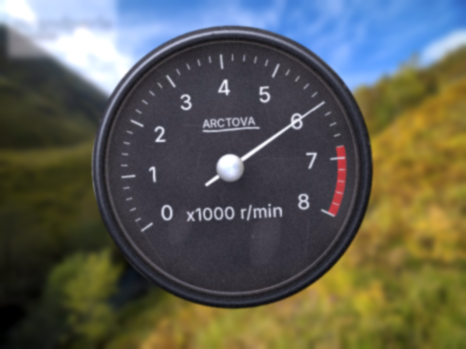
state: 6000rpm
